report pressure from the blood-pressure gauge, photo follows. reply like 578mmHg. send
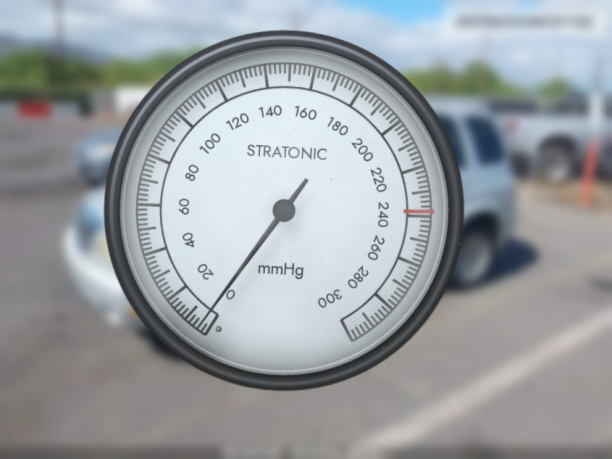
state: 4mmHg
